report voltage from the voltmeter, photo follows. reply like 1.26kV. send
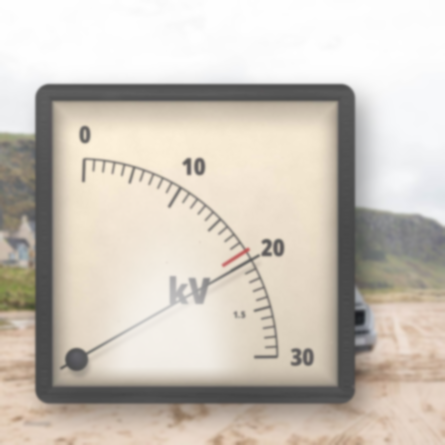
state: 20kV
